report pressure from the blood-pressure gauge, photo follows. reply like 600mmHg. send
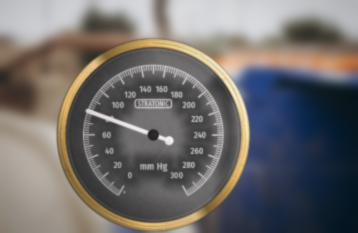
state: 80mmHg
